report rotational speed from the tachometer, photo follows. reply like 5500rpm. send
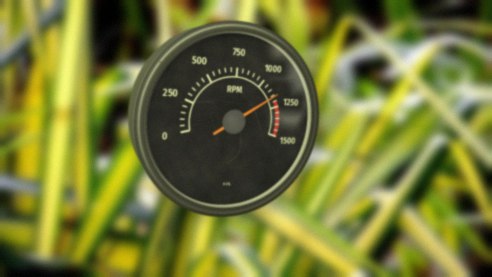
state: 1150rpm
